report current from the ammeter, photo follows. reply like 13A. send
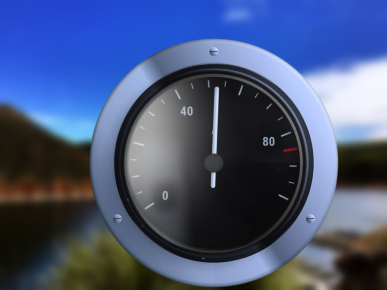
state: 52.5A
